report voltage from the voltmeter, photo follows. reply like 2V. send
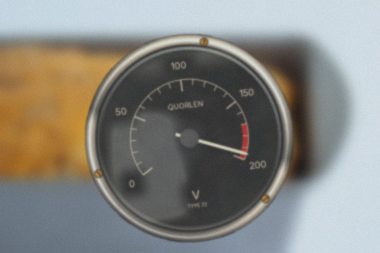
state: 195V
